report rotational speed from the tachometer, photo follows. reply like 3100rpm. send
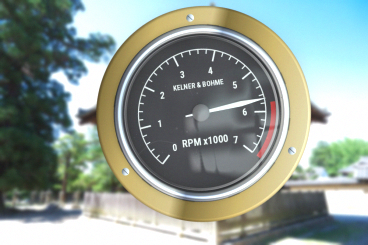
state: 5700rpm
